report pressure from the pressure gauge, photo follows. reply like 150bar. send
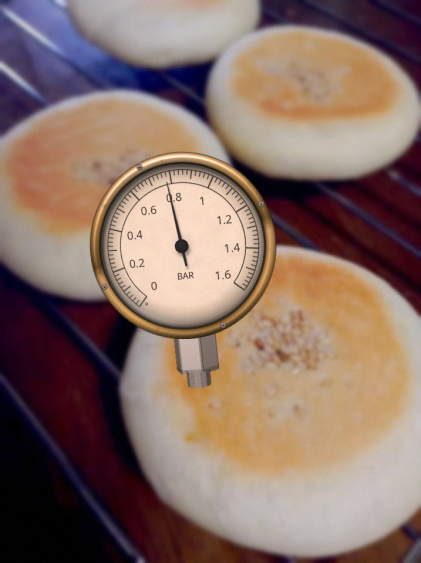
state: 0.78bar
